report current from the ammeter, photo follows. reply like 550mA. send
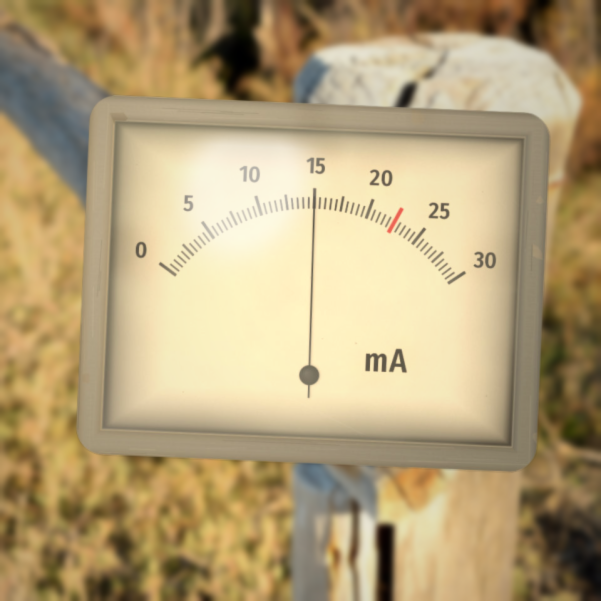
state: 15mA
